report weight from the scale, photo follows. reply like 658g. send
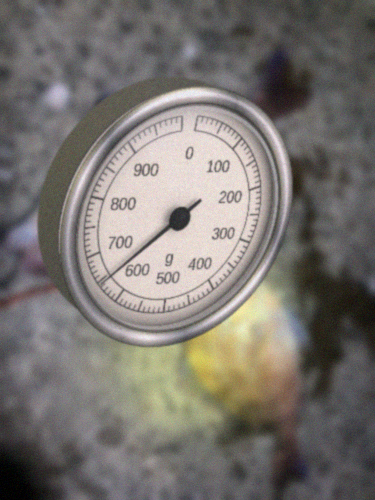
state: 650g
